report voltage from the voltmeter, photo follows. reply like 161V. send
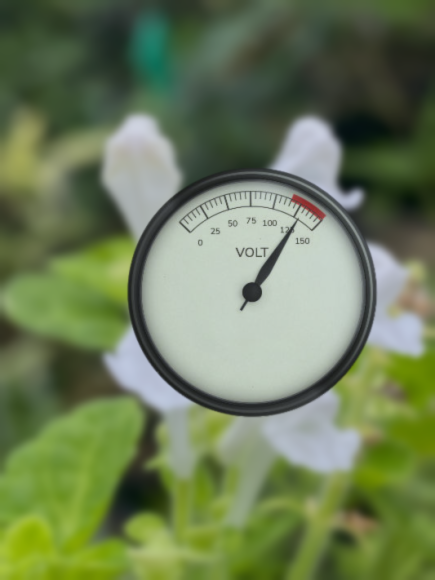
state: 130V
